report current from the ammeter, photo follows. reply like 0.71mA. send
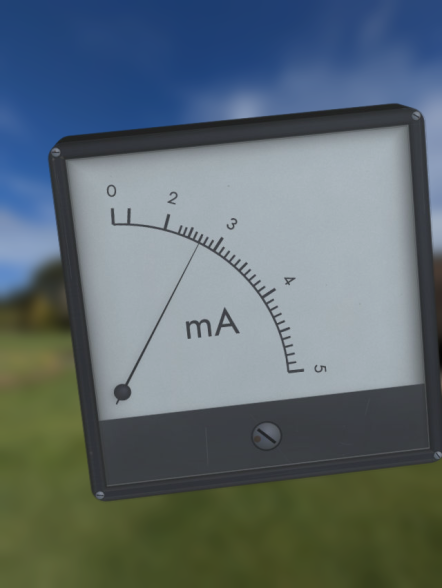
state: 2.7mA
